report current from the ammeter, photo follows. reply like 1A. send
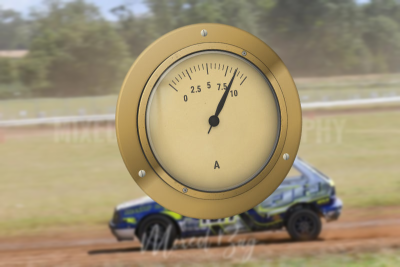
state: 8.5A
